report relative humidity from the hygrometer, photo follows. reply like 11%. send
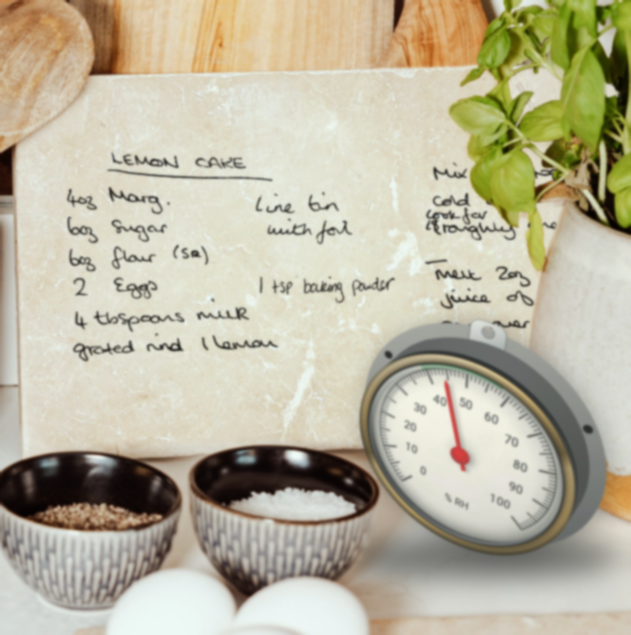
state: 45%
